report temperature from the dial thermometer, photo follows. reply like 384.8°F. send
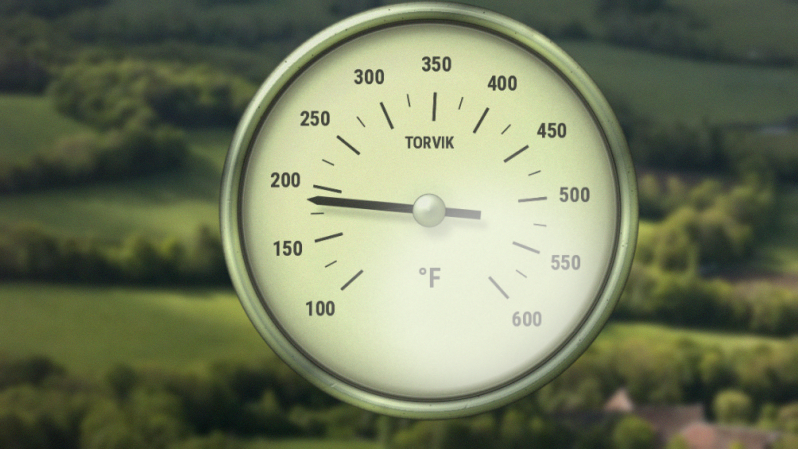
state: 187.5°F
